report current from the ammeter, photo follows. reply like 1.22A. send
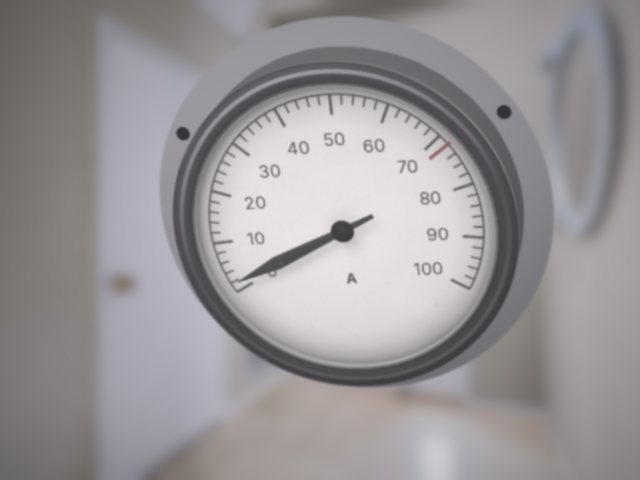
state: 2A
